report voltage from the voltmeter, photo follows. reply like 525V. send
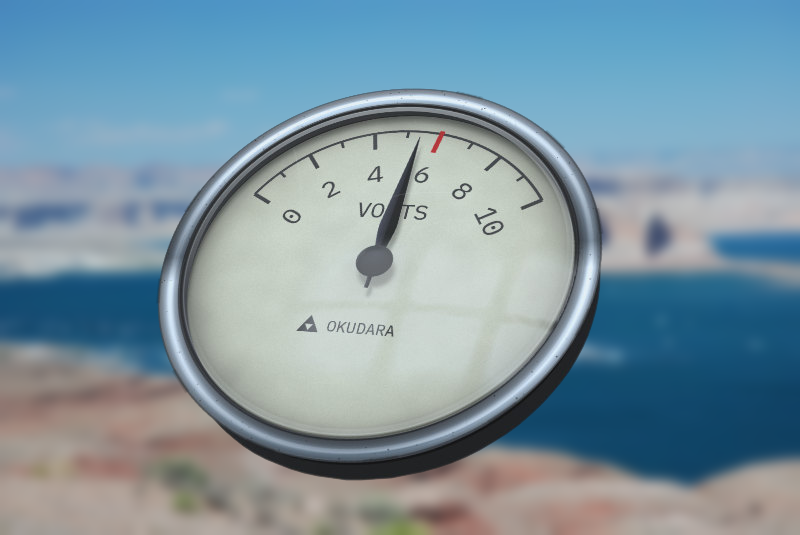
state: 5.5V
